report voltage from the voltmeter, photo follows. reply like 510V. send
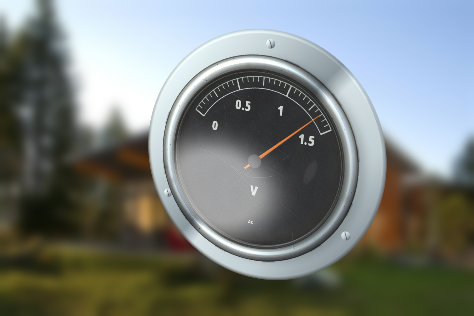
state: 1.35V
